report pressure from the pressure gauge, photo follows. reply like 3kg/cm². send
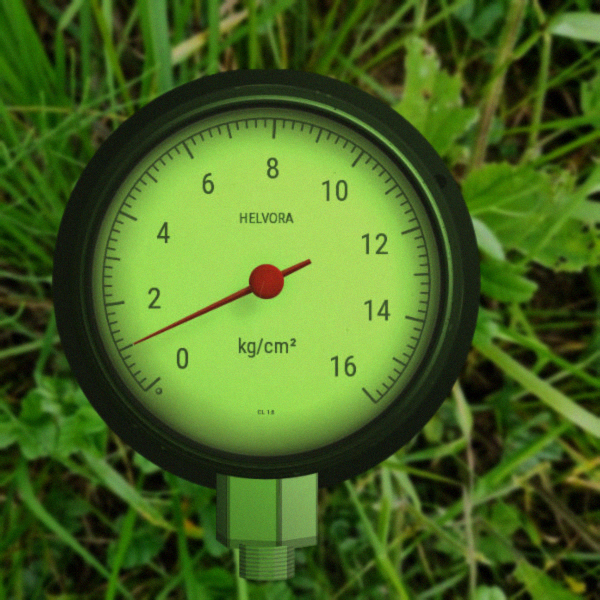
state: 1kg/cm²
